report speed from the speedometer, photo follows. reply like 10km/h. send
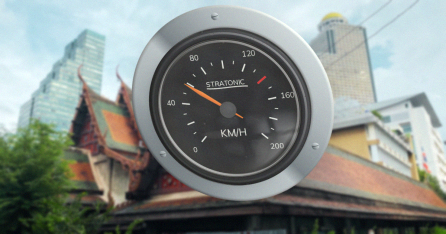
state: 60km/h
